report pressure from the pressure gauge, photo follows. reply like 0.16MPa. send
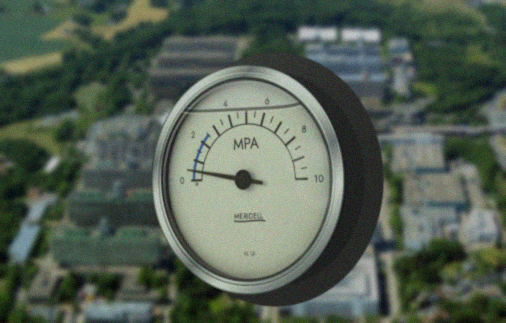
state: 0.5MPa
